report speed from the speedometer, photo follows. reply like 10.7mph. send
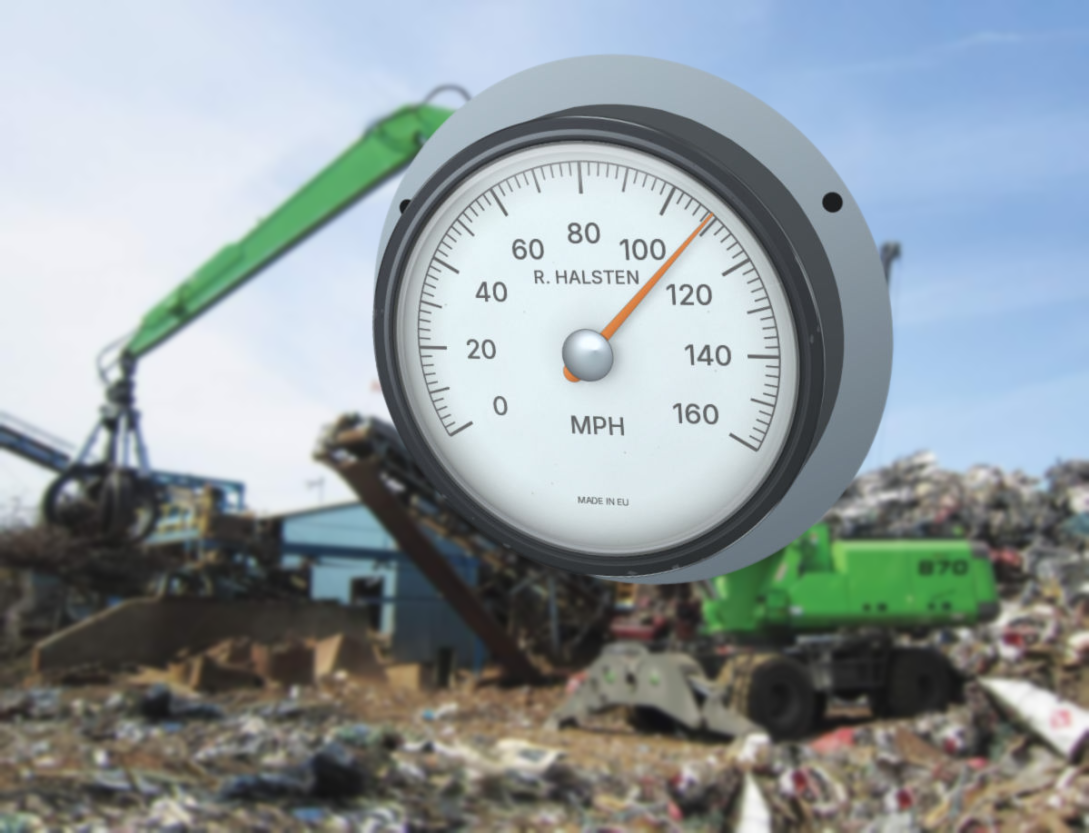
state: 109mph
